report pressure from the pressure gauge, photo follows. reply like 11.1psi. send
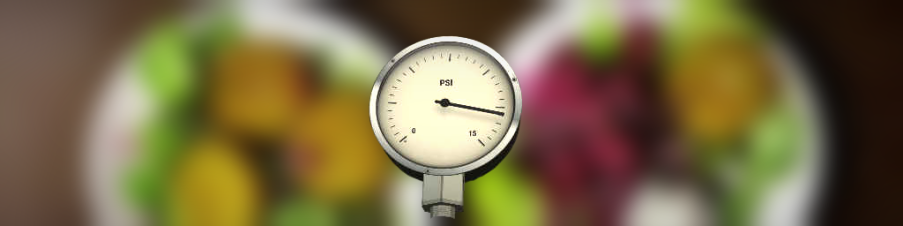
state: 13psi
